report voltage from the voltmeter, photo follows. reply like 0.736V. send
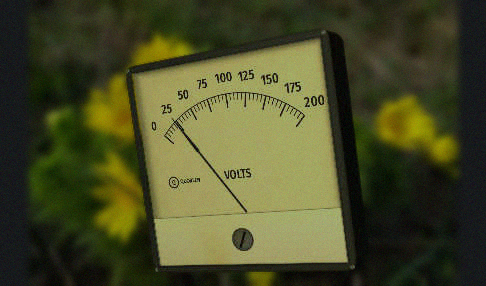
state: 25V
